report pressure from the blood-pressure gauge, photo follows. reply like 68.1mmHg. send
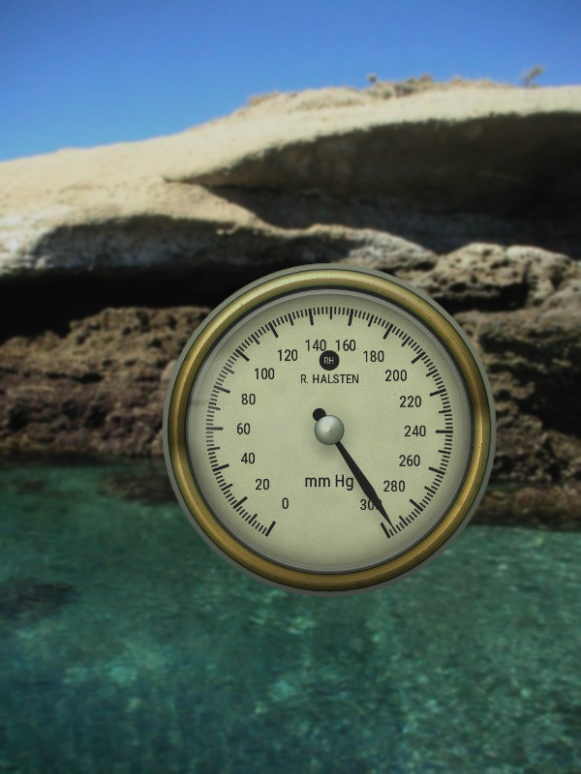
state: 296mmHg
